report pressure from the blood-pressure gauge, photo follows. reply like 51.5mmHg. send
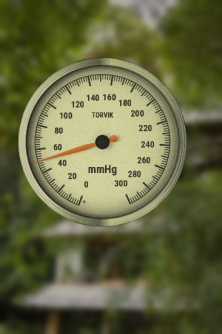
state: 50mmHg
